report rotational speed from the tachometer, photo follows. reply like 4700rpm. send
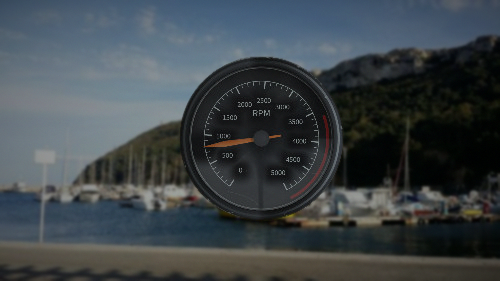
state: 800rpm
